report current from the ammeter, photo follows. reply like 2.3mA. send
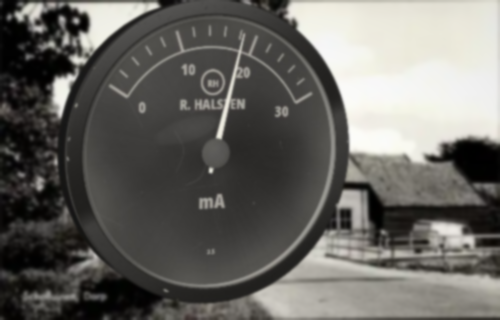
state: 18mA
